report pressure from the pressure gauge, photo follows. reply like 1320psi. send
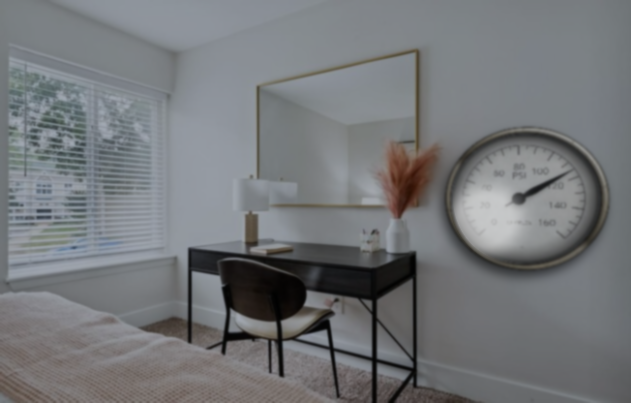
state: 115psi
